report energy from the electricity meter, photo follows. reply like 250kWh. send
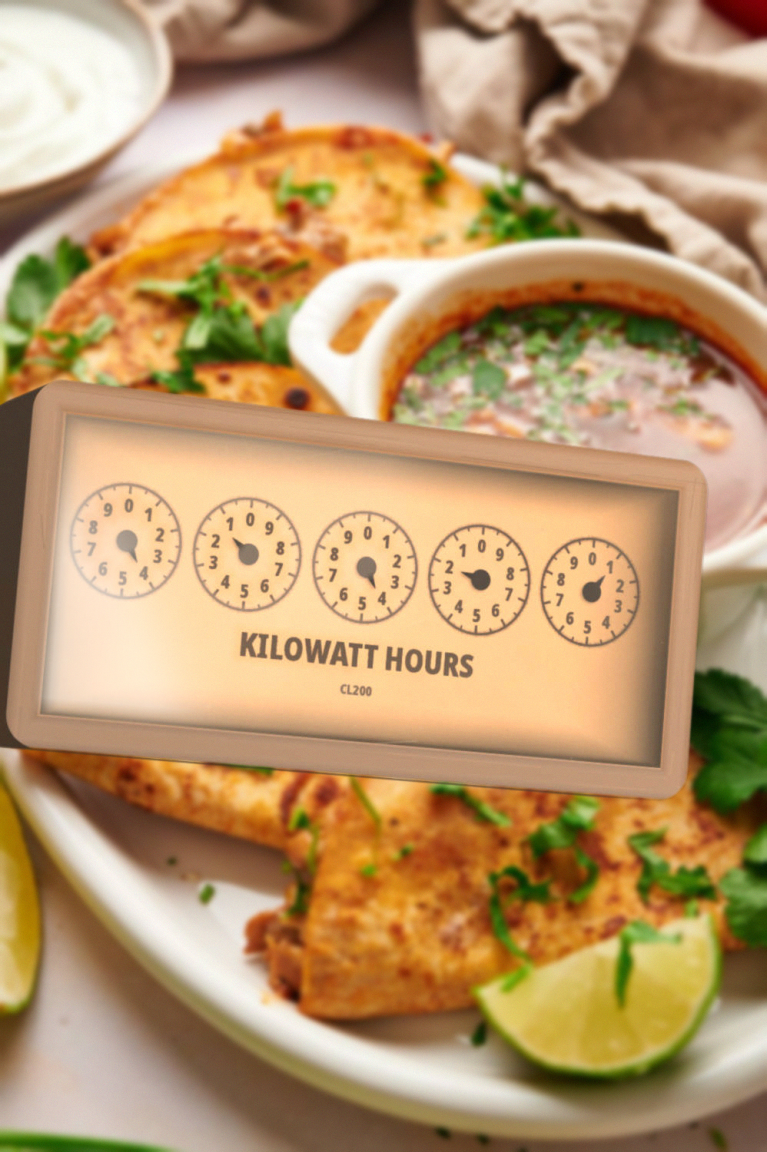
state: 41421kWh
